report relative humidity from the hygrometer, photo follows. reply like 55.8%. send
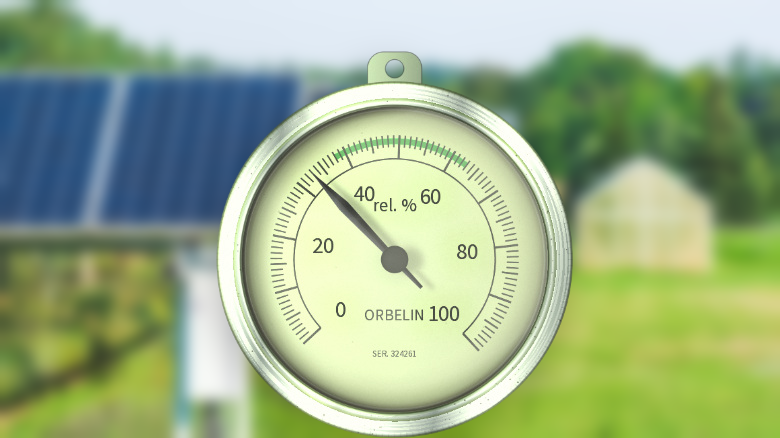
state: 33%
